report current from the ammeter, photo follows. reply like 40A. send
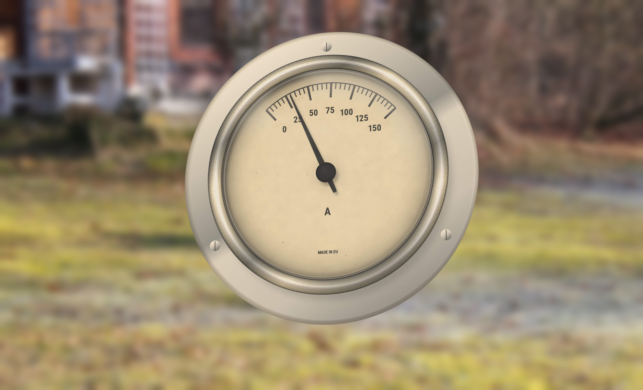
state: 30A
